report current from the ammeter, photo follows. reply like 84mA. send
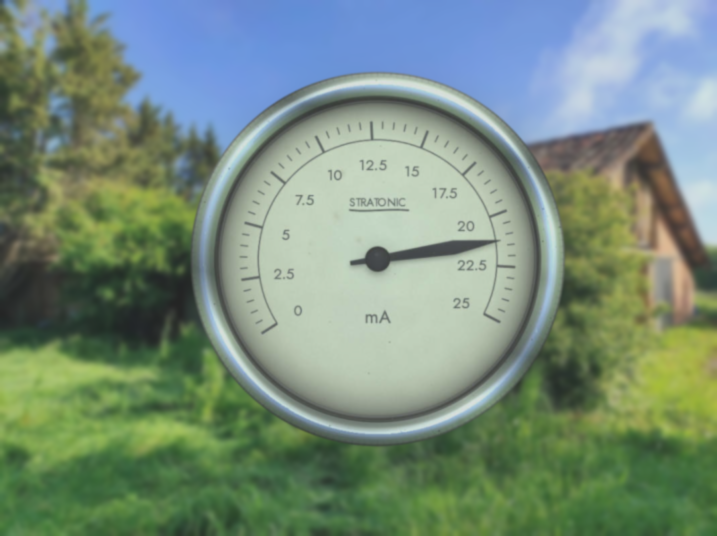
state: 21.25mA
